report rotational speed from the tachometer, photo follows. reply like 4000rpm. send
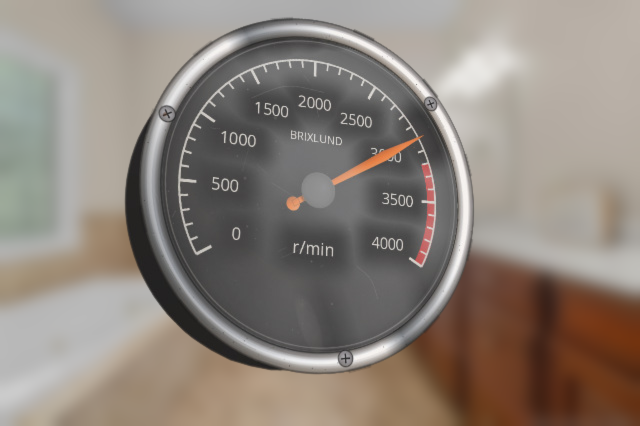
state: 3000rpm
